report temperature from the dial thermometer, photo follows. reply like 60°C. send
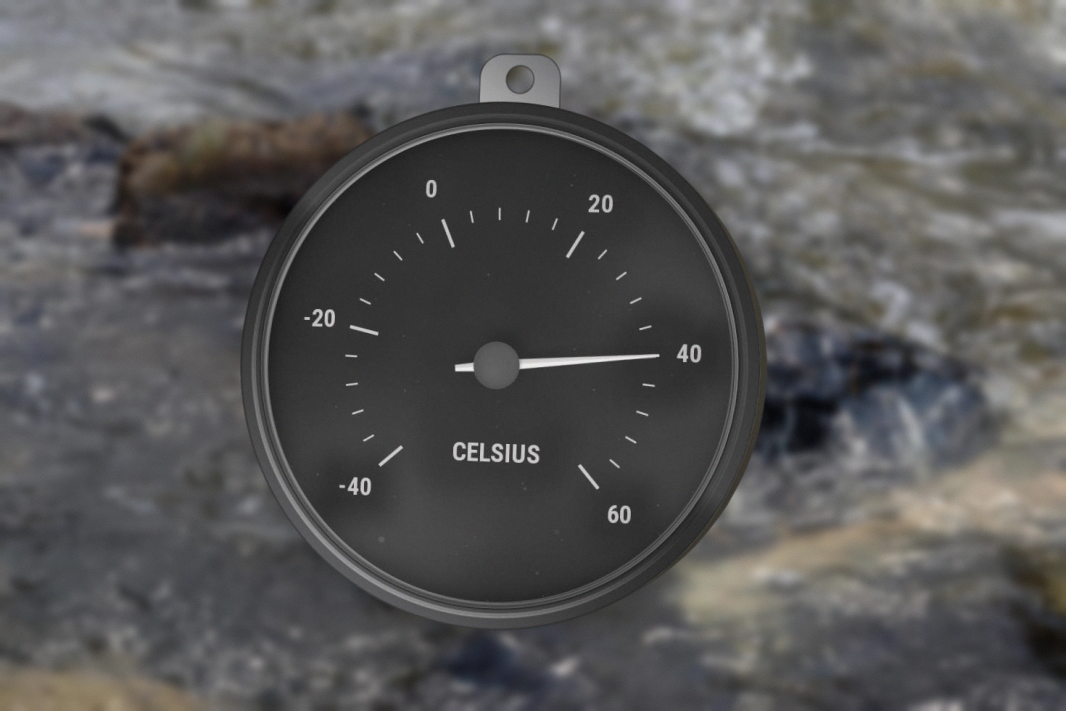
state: 40°C
